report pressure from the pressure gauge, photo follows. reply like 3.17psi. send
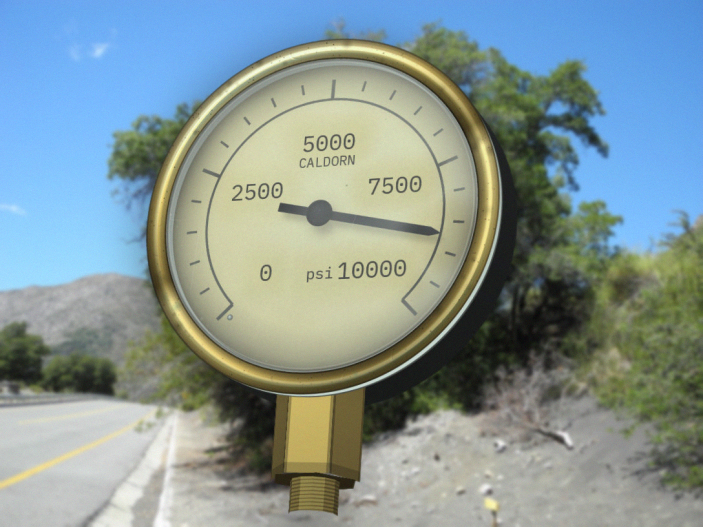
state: 8750psi
